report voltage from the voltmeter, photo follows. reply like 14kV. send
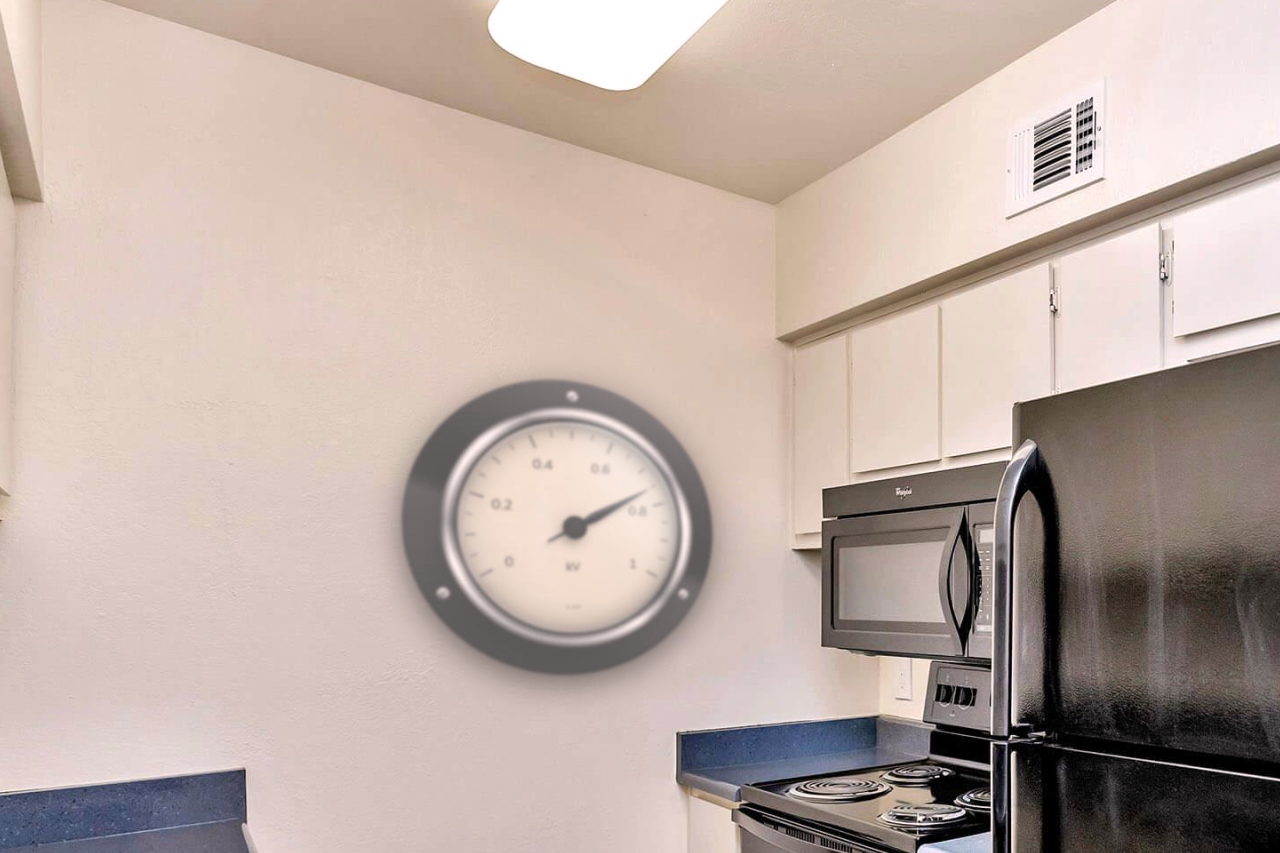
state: 0.75kV
